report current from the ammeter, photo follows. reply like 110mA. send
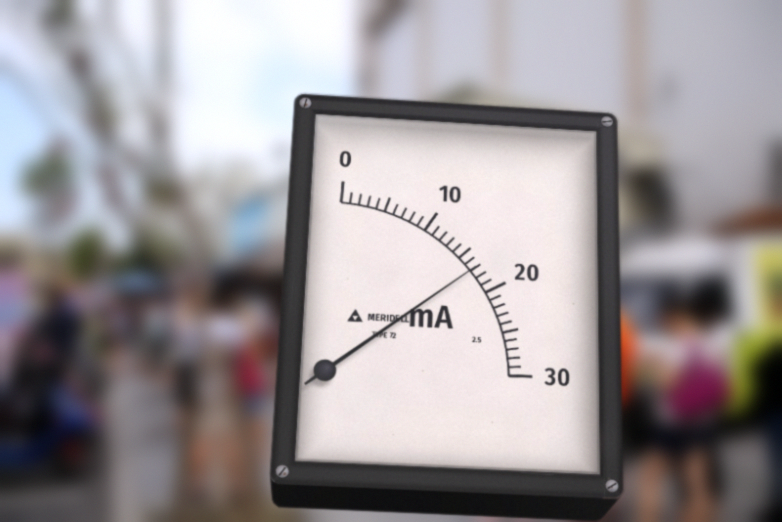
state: 17mA
